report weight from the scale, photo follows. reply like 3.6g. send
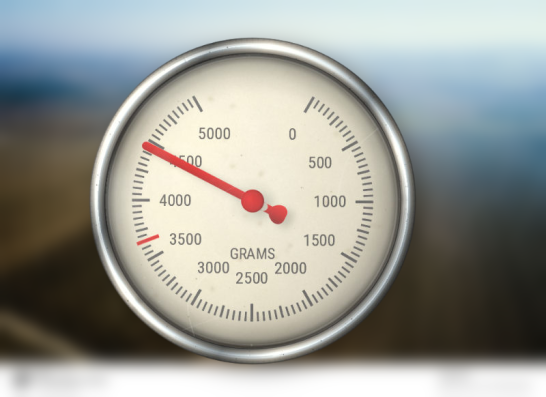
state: 4450g
